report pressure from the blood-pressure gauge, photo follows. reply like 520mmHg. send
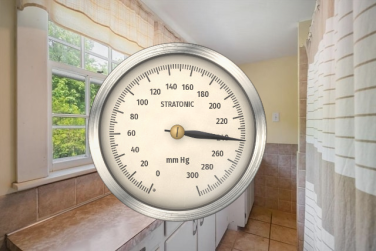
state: 240mmHg
